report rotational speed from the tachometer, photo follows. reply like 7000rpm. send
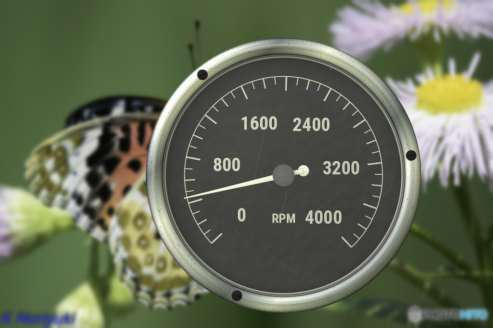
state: 450rpm
